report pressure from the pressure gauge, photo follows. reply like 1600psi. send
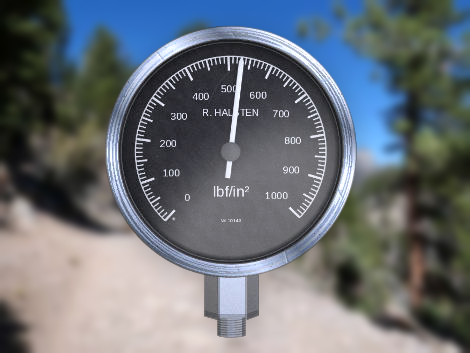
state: 530psi
